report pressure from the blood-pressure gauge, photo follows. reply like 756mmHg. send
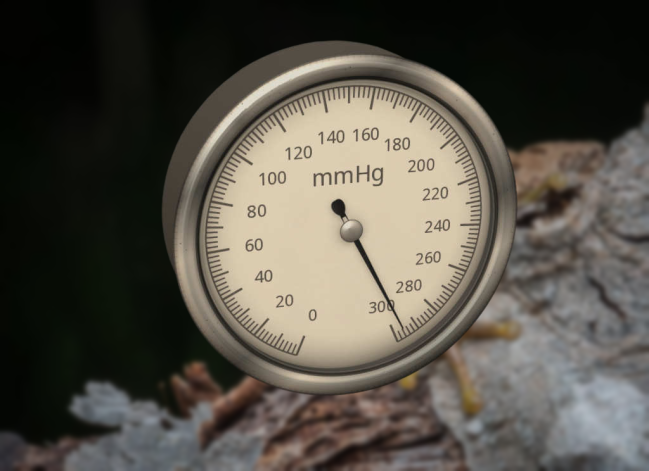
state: 296mmHg
